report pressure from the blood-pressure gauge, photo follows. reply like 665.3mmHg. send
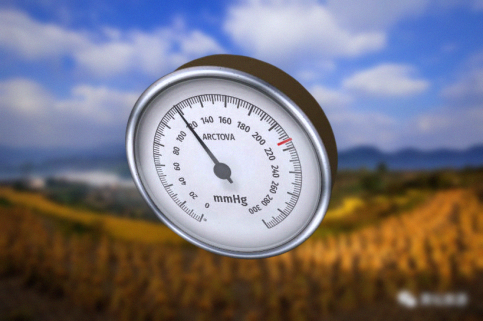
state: 120mmHg
